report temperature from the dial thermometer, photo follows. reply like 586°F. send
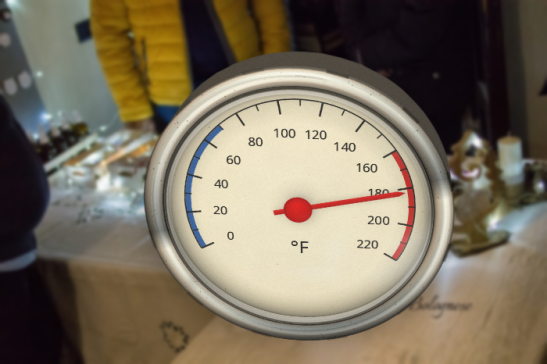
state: 180°F
